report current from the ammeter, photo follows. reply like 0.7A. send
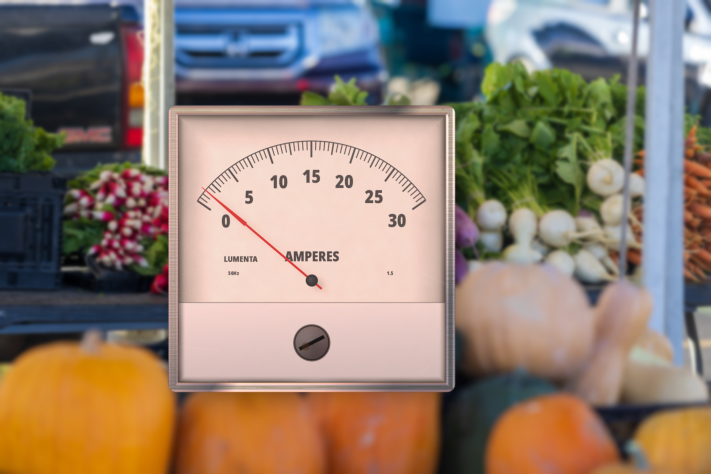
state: 1.5A
